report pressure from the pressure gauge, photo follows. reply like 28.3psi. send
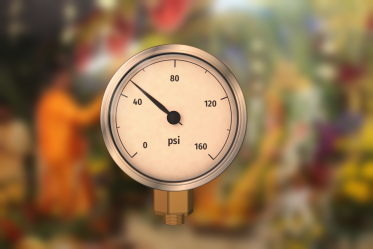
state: 50psi
